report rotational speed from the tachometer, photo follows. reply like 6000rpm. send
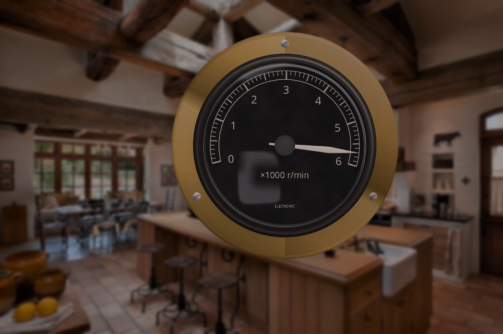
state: 5700rpm
